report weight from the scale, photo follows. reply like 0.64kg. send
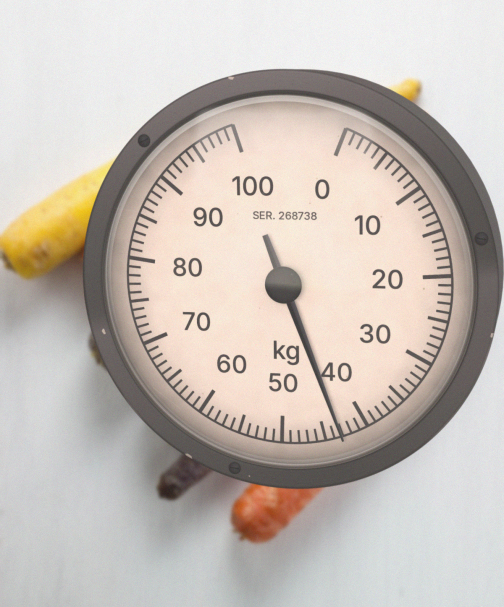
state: 43kg
